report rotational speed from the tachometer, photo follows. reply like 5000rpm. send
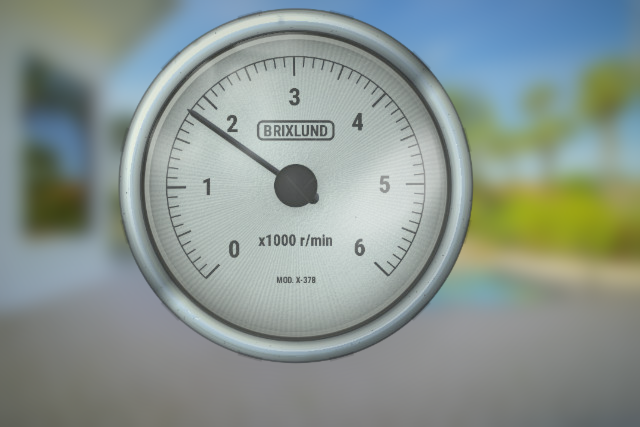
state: 1800rpm
